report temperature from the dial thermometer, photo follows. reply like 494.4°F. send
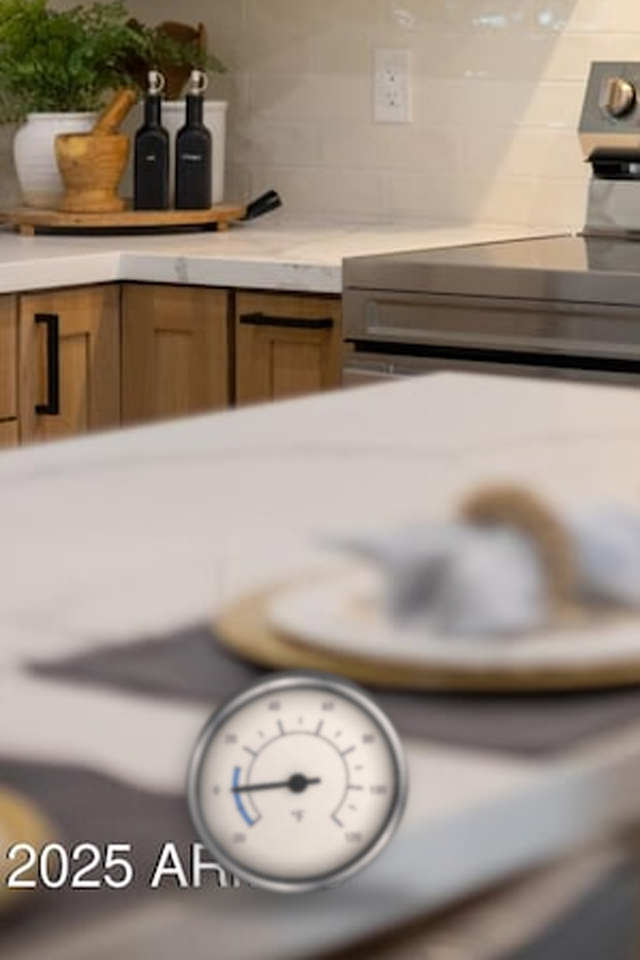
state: 0°F
